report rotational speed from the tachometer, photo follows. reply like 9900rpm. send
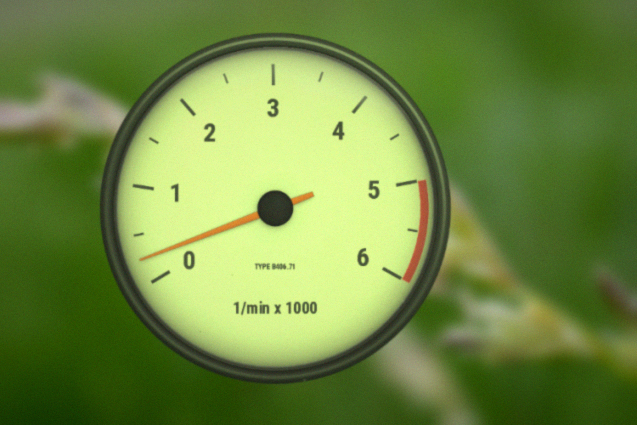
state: 250rpm
